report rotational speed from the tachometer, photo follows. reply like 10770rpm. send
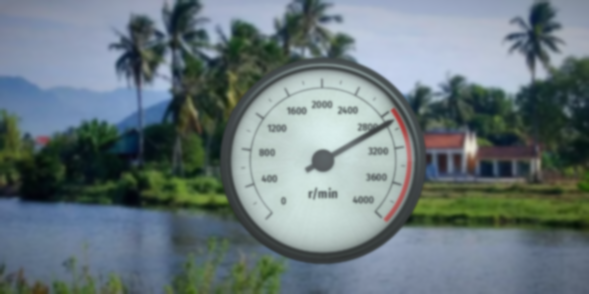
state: 2900rpm
